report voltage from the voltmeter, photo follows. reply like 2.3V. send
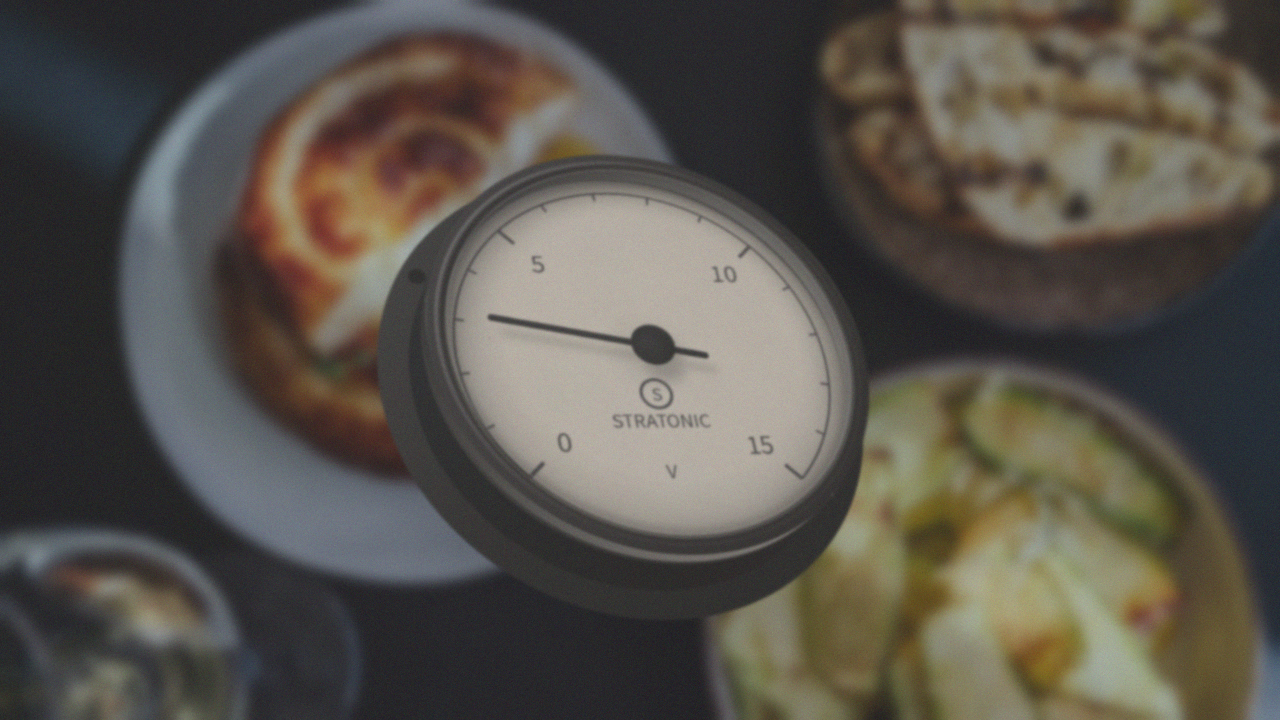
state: 3V
